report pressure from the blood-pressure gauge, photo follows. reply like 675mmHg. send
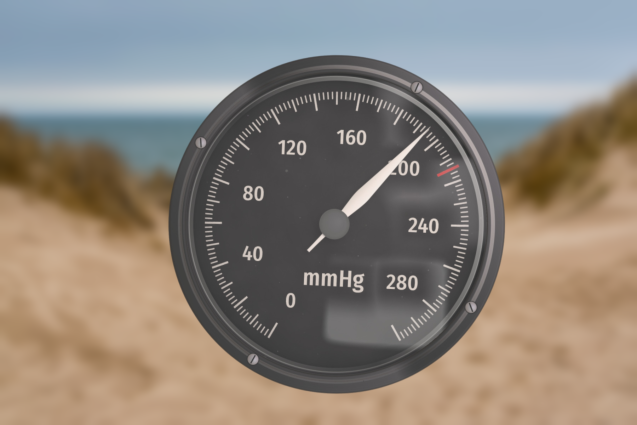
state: 194mmHg
